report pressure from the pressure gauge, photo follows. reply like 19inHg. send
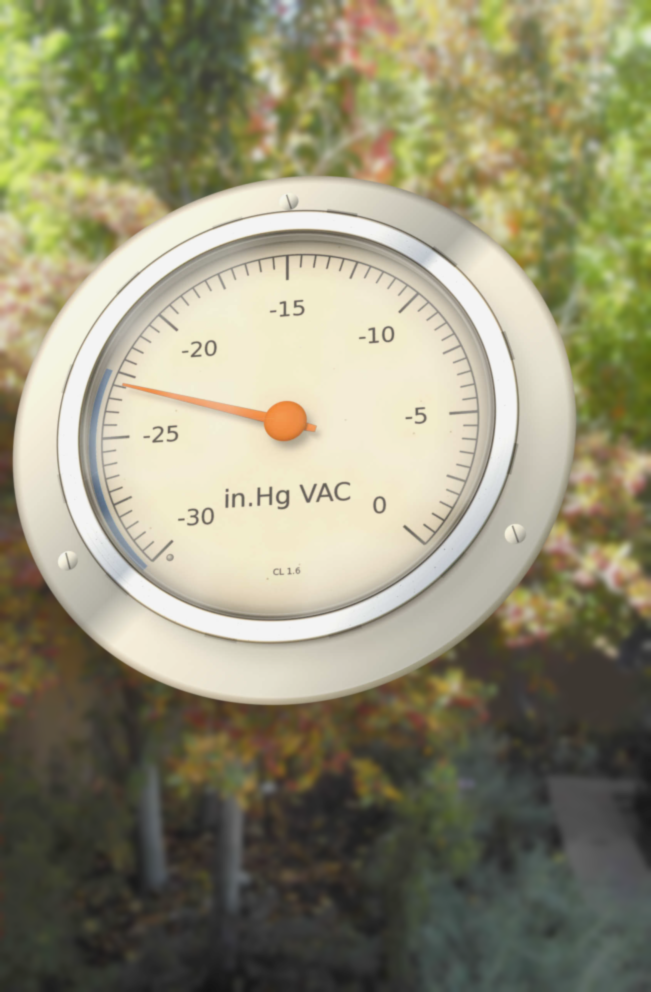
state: -23inHg
